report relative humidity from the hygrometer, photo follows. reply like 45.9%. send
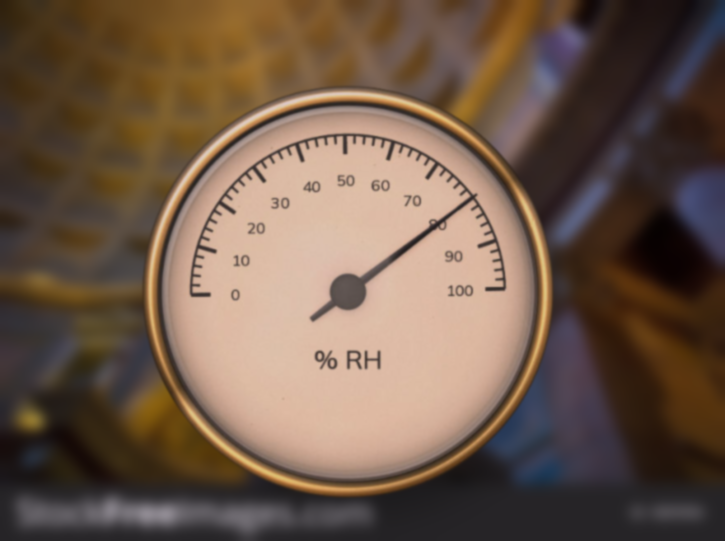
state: 80%
